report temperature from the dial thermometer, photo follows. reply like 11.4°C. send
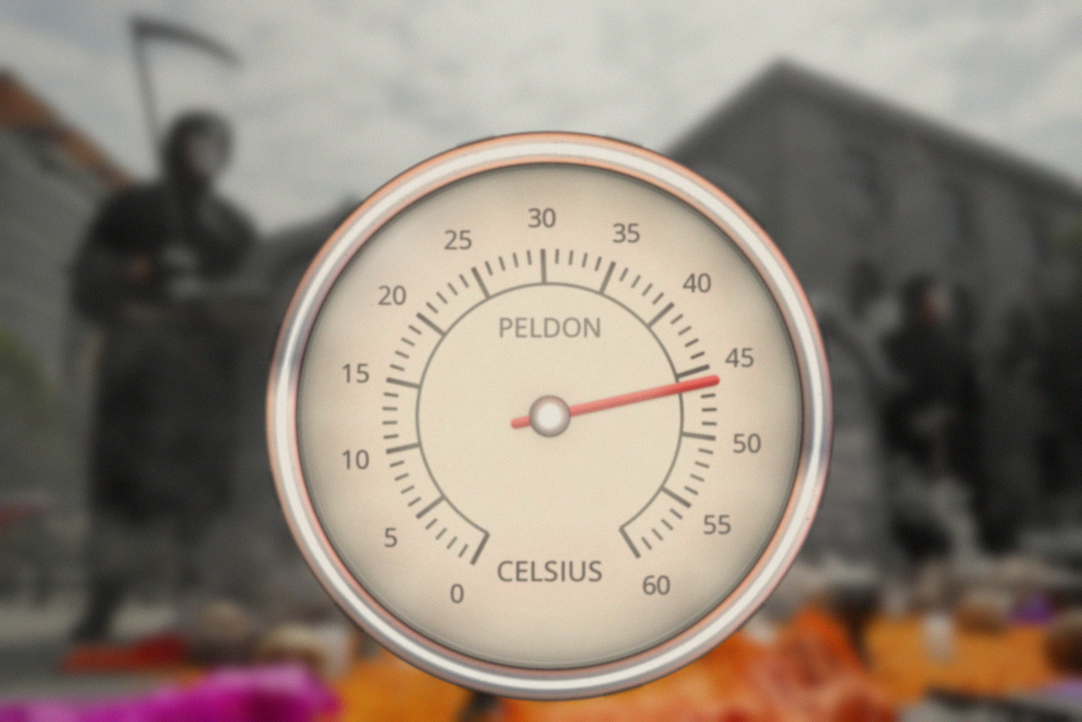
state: 46°C
